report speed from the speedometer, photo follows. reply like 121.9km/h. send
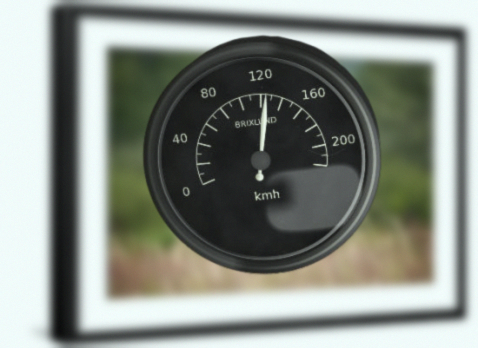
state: 125km/h
